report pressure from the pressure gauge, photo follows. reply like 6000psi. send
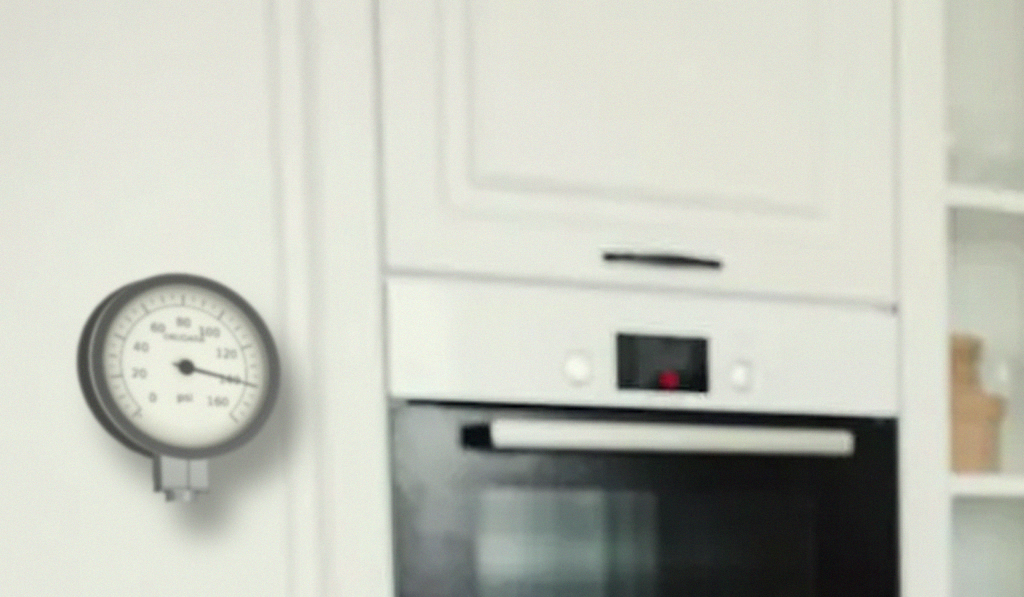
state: 140psi
